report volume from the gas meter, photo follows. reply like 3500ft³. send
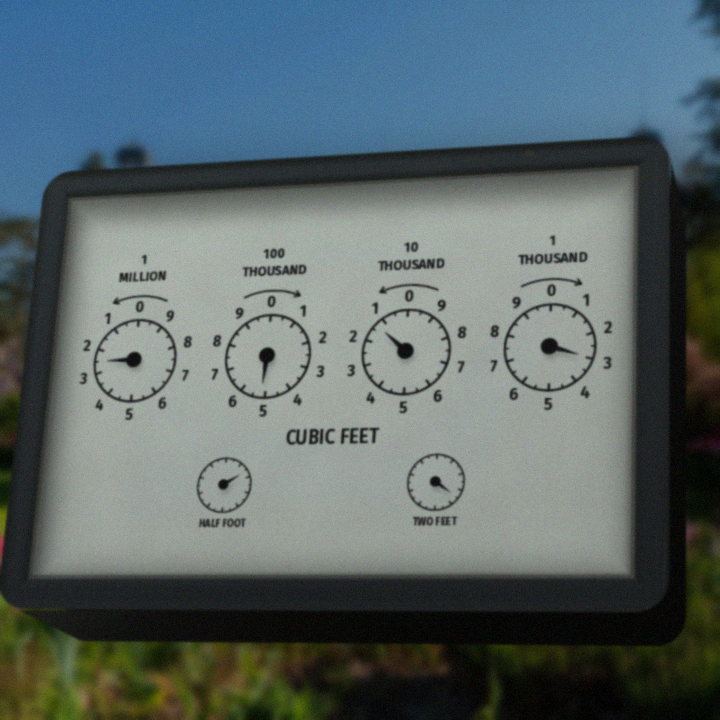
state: 251300ft³
